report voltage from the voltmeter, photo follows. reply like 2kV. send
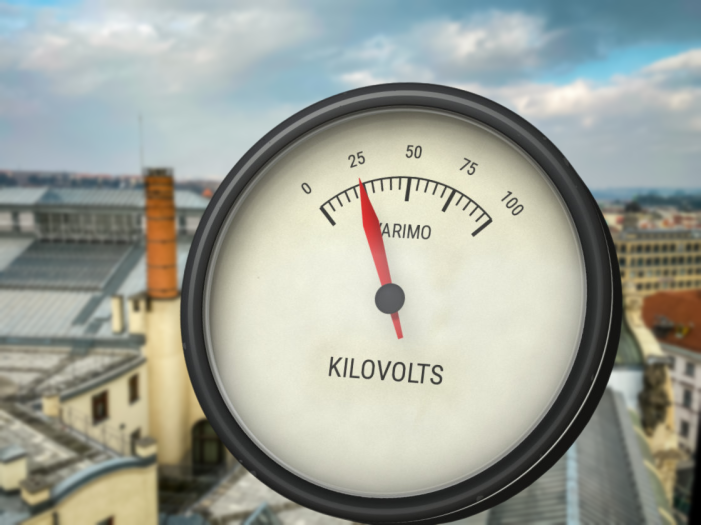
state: 25kV
